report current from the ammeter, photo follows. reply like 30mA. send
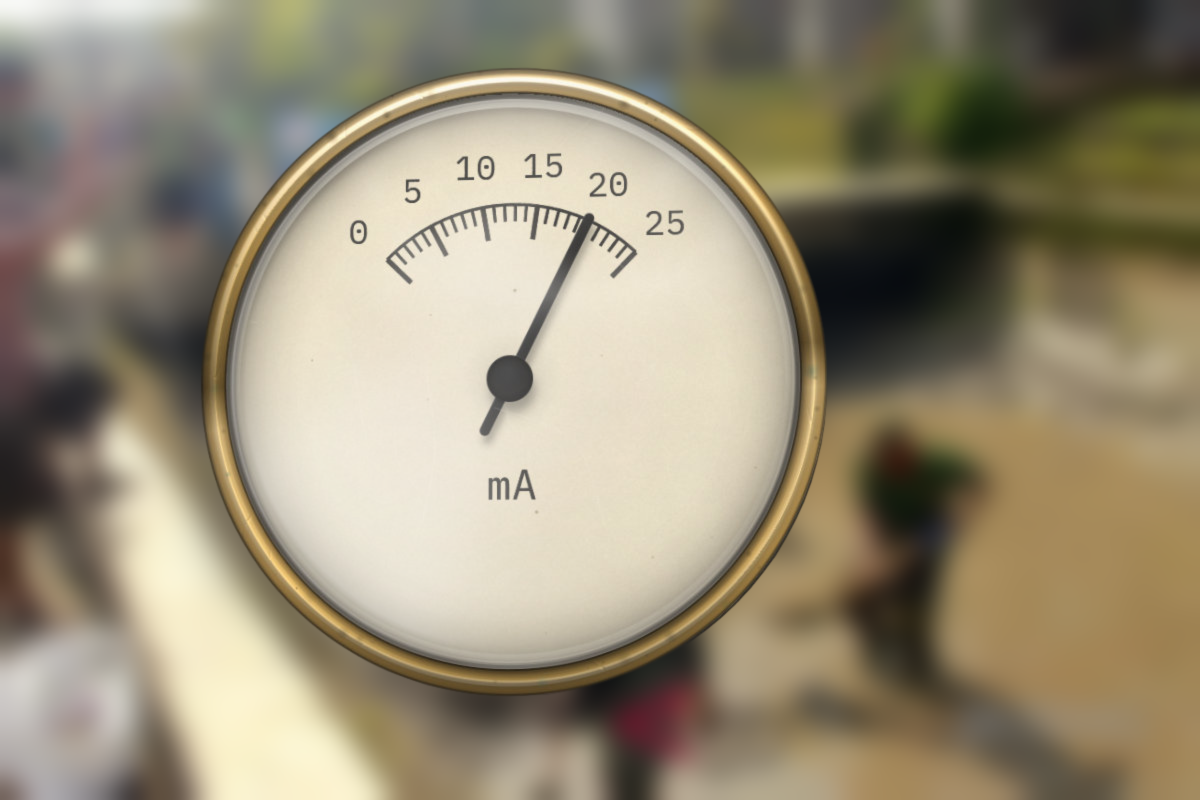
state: 20mA
